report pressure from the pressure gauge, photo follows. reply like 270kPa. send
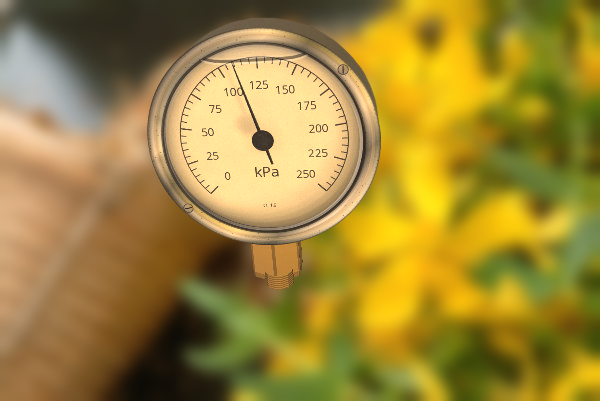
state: 110kPa
